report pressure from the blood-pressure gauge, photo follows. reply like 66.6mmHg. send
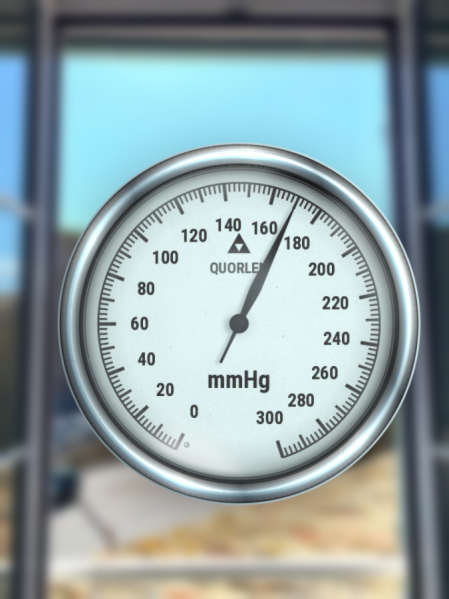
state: 170mmHg
